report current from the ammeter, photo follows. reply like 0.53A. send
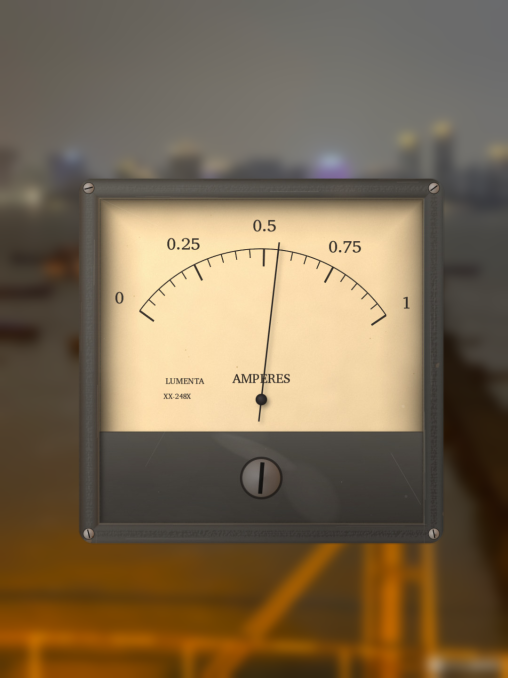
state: 0.55A
